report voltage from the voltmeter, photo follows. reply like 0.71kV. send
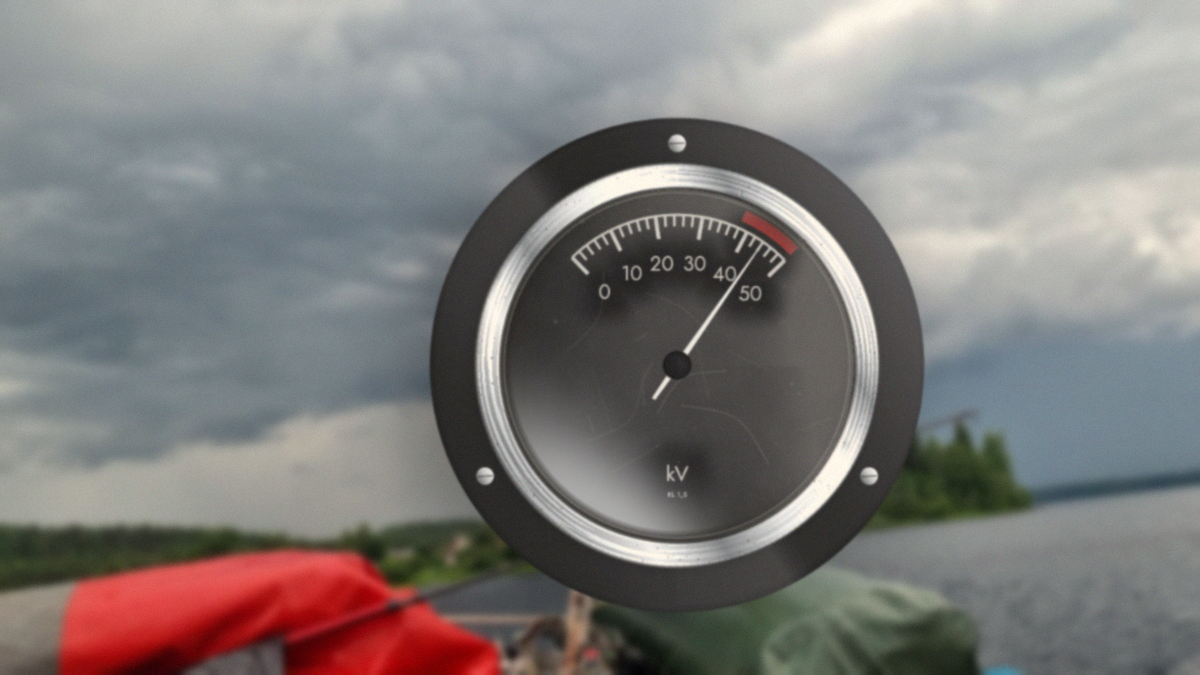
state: 44kV
